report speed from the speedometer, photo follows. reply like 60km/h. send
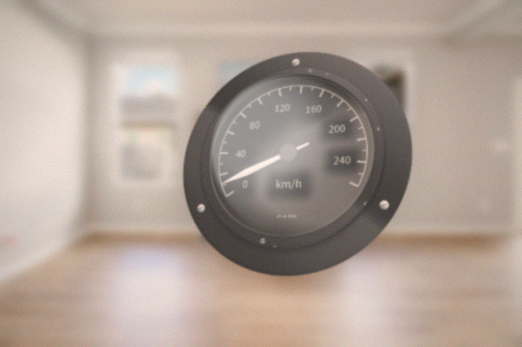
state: 10km/h
